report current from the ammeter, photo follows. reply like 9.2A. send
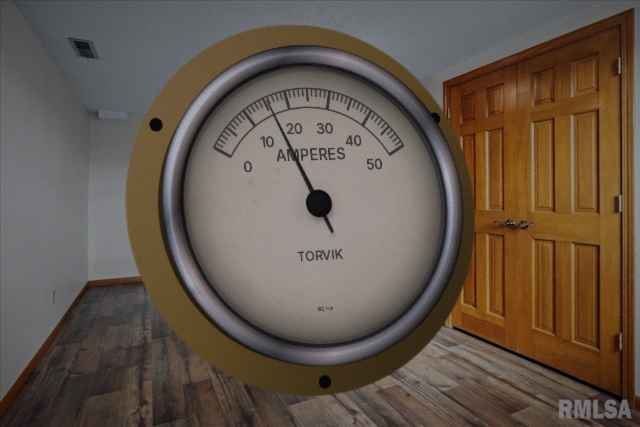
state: 15A
